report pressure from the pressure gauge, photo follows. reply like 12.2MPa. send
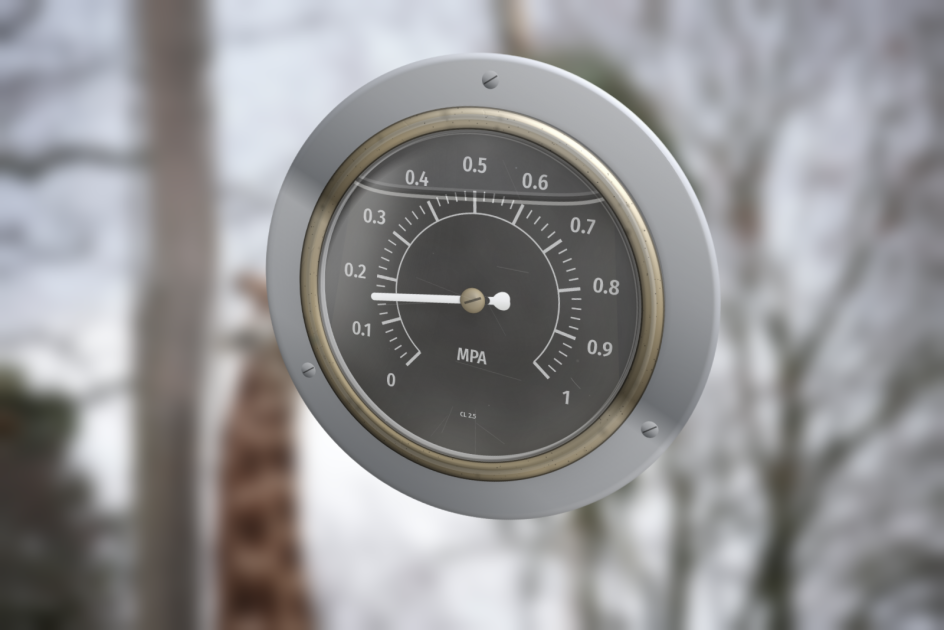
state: 0.16MPa
